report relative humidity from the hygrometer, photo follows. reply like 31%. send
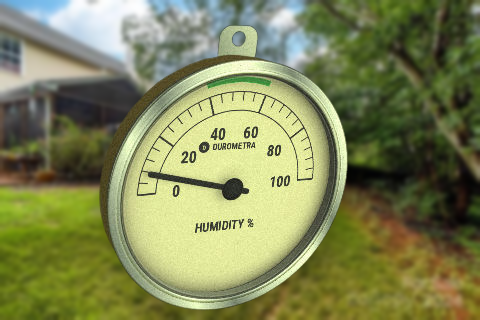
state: 8%
